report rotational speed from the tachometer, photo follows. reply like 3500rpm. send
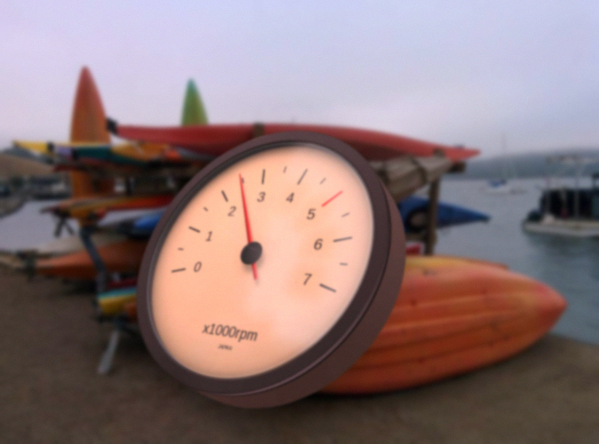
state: 2500rpm
